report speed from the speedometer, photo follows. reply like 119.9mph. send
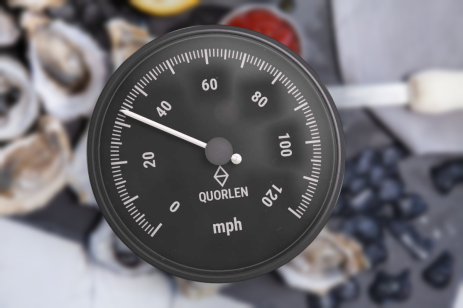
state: 33mph
